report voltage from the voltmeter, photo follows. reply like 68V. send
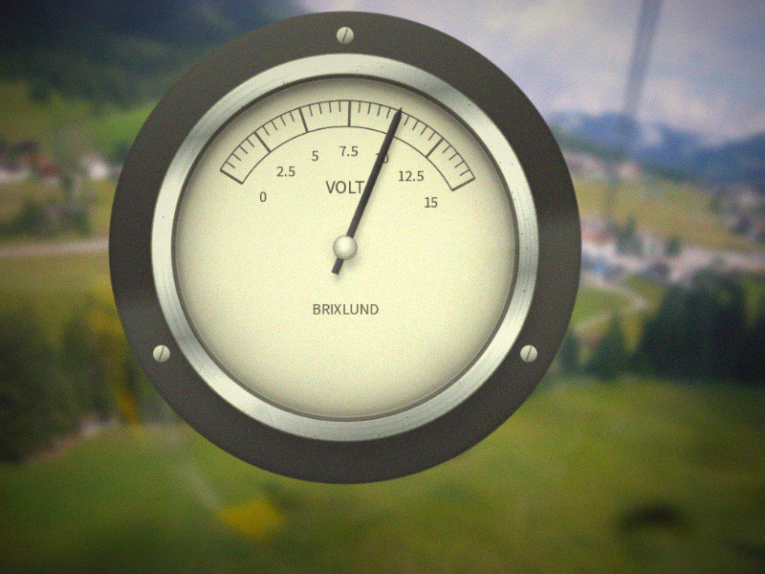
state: 10V
